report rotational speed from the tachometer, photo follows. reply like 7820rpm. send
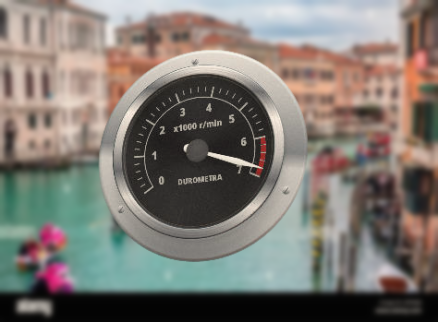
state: 6800rpm
